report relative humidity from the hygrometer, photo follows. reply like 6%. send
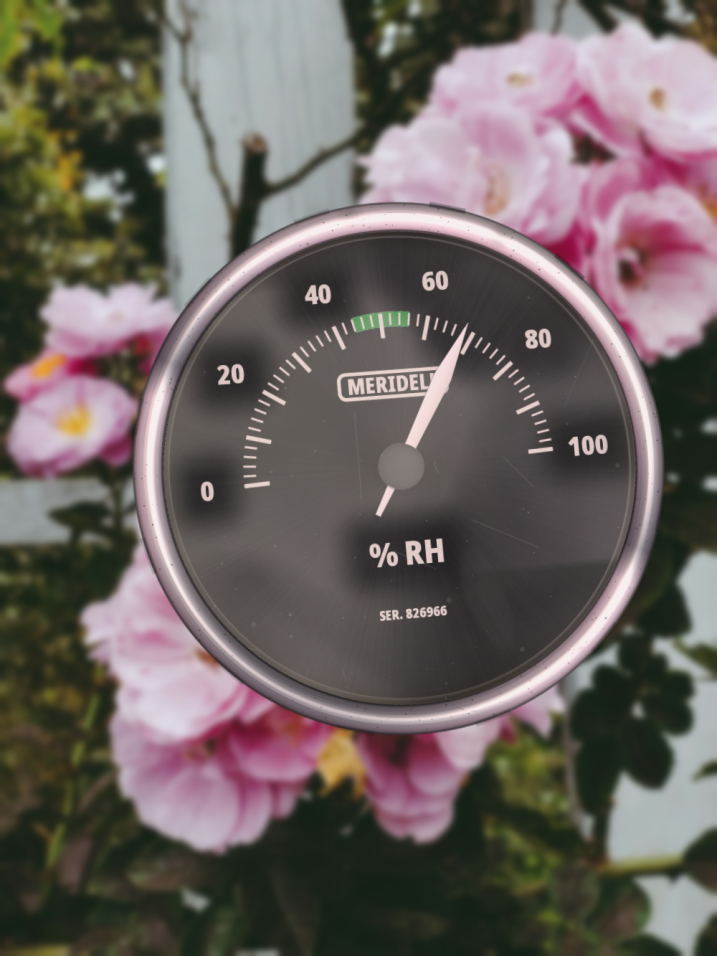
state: 68%
